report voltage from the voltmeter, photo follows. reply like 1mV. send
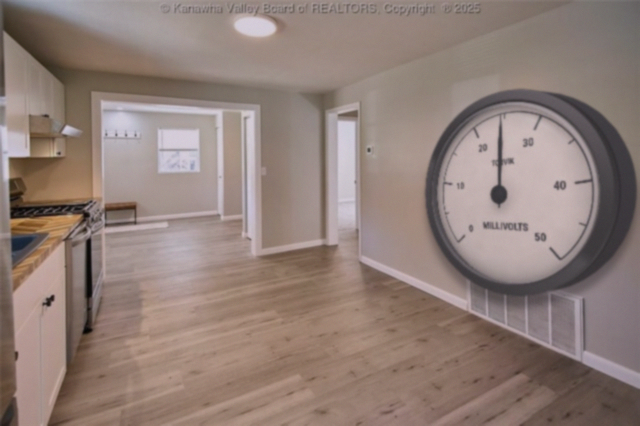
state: 25mV
